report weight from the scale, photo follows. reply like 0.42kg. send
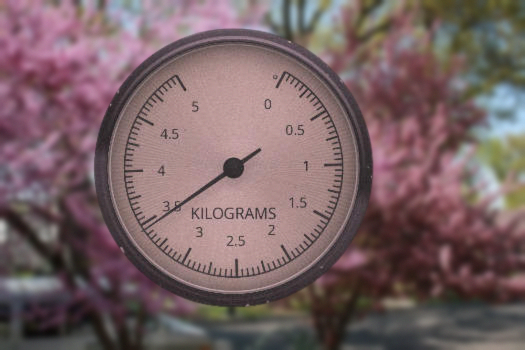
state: 3.45kg
